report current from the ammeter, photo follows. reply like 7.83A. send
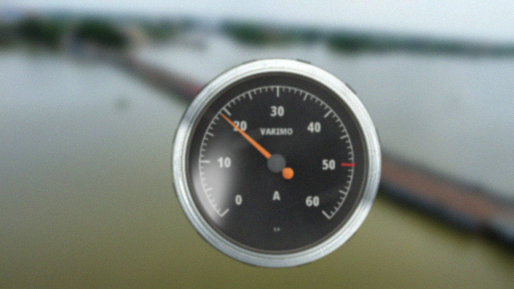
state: 19A
